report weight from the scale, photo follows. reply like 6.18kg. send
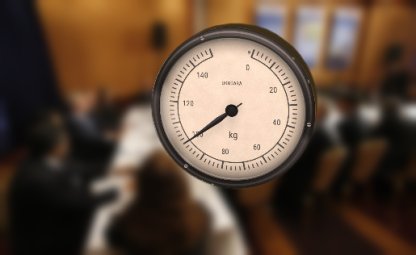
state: 100kg
